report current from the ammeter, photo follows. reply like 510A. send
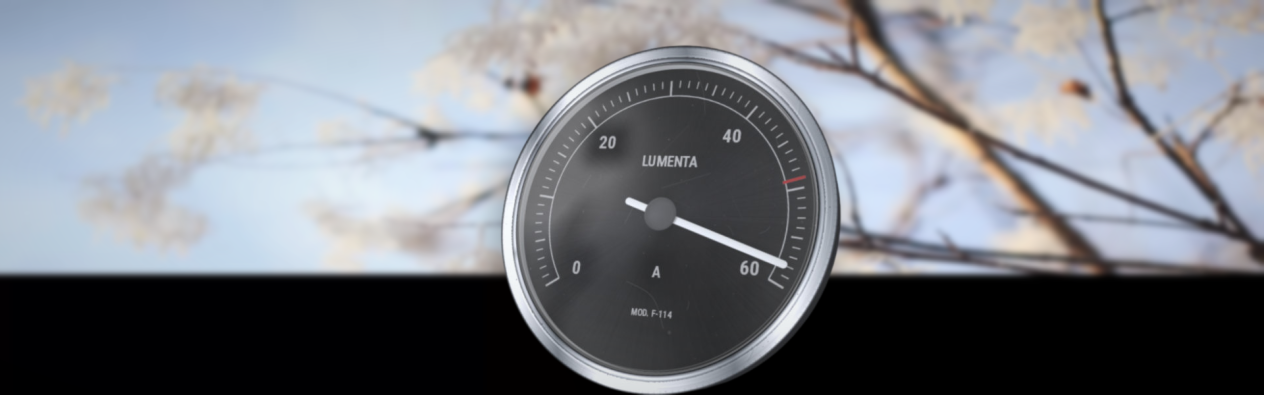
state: 58A
